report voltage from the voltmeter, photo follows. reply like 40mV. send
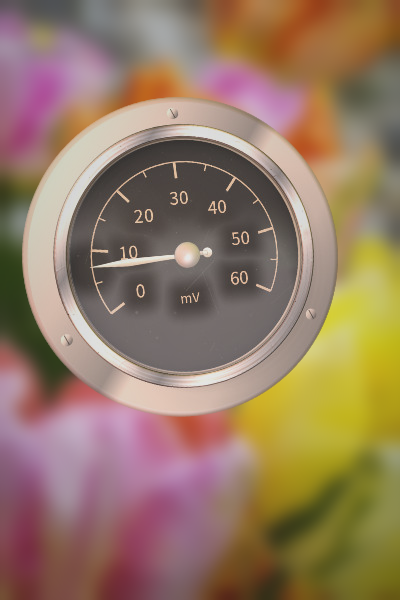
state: 7.5mV
